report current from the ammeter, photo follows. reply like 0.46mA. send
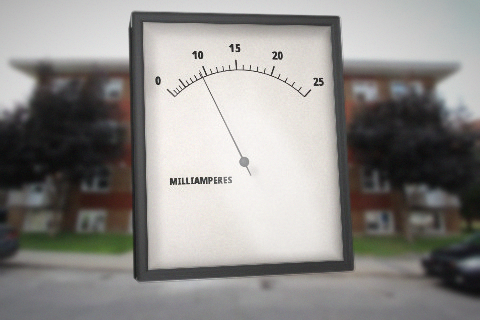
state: 9mA
